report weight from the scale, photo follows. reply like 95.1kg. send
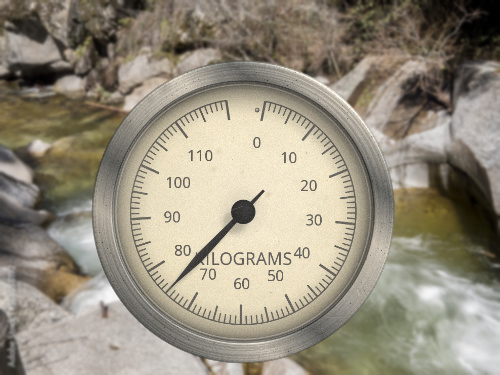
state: 75kg
